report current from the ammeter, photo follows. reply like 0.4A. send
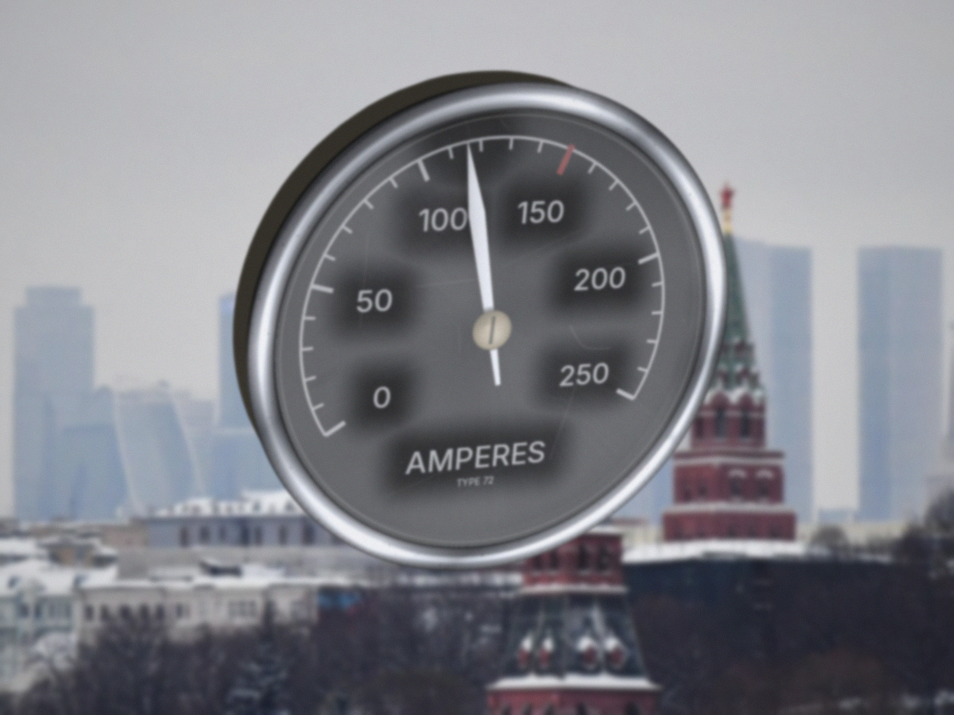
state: 115A
